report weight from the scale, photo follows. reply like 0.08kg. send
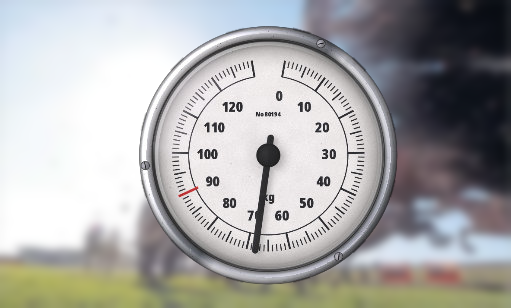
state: 68kg
